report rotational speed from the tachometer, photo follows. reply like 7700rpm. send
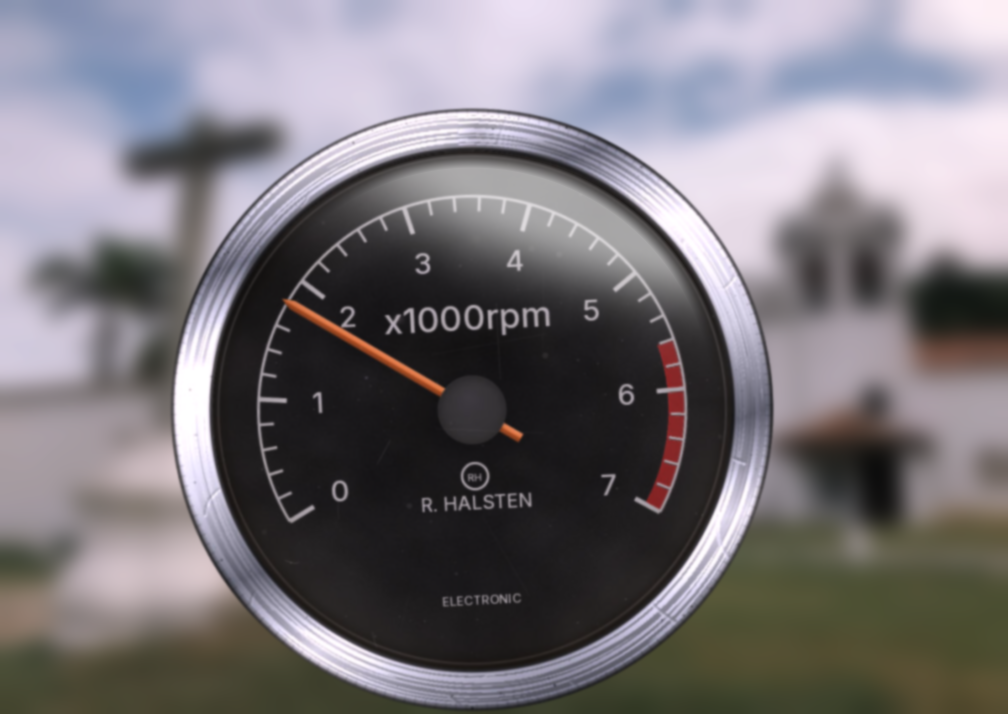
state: 1800rpm
